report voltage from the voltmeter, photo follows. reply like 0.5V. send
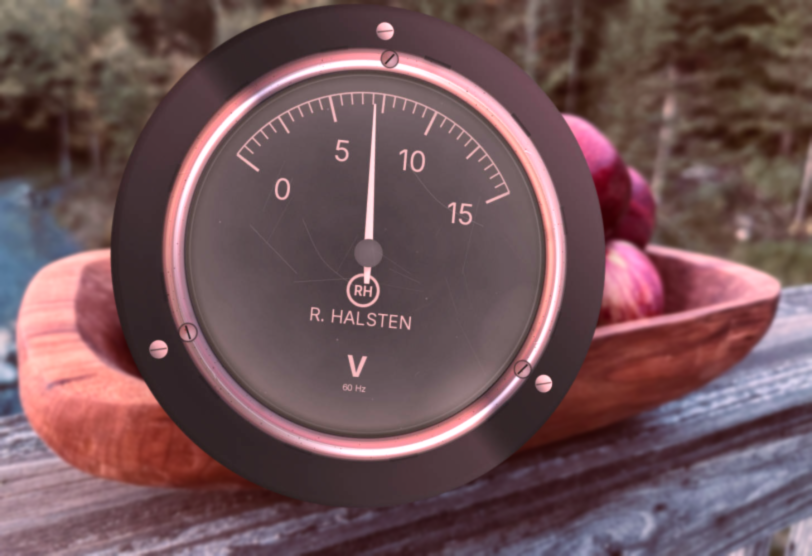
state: 7V
